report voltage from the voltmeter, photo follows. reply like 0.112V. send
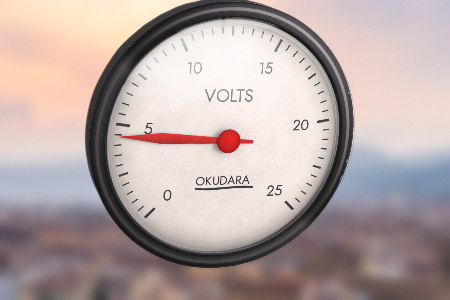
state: 4.5V
